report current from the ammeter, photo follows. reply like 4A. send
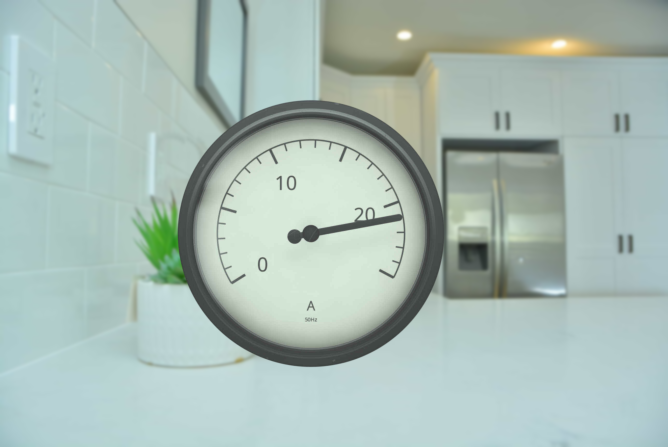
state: 21A
